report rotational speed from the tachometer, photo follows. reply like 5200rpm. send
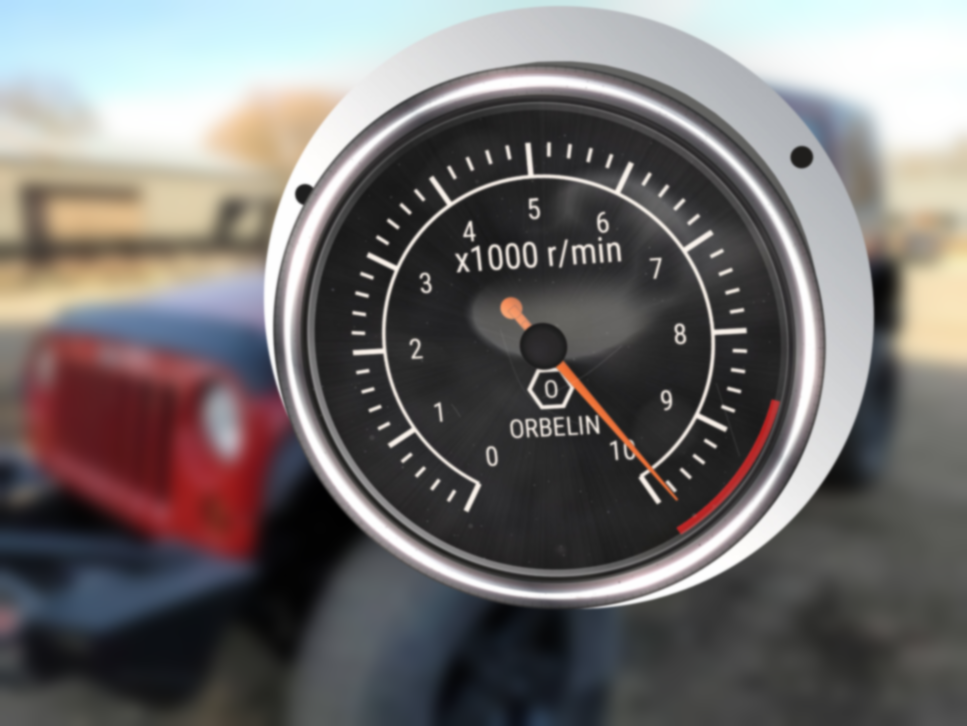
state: 9800rpm
